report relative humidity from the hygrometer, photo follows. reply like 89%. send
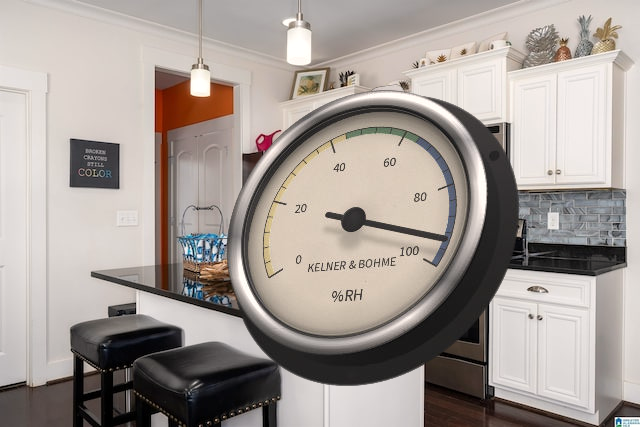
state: 94%
